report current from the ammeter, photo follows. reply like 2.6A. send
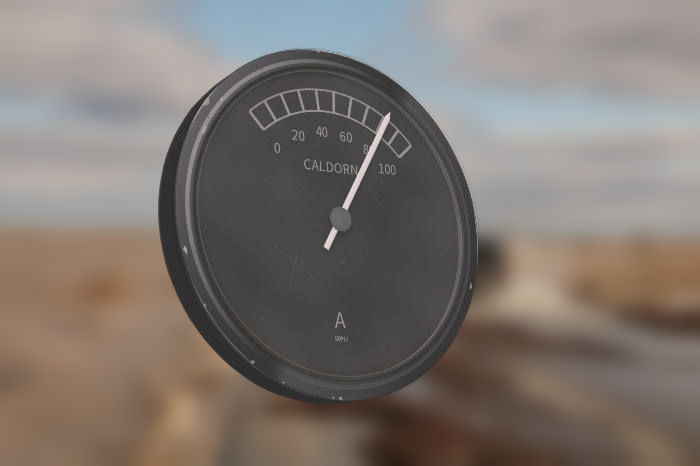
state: 80A
